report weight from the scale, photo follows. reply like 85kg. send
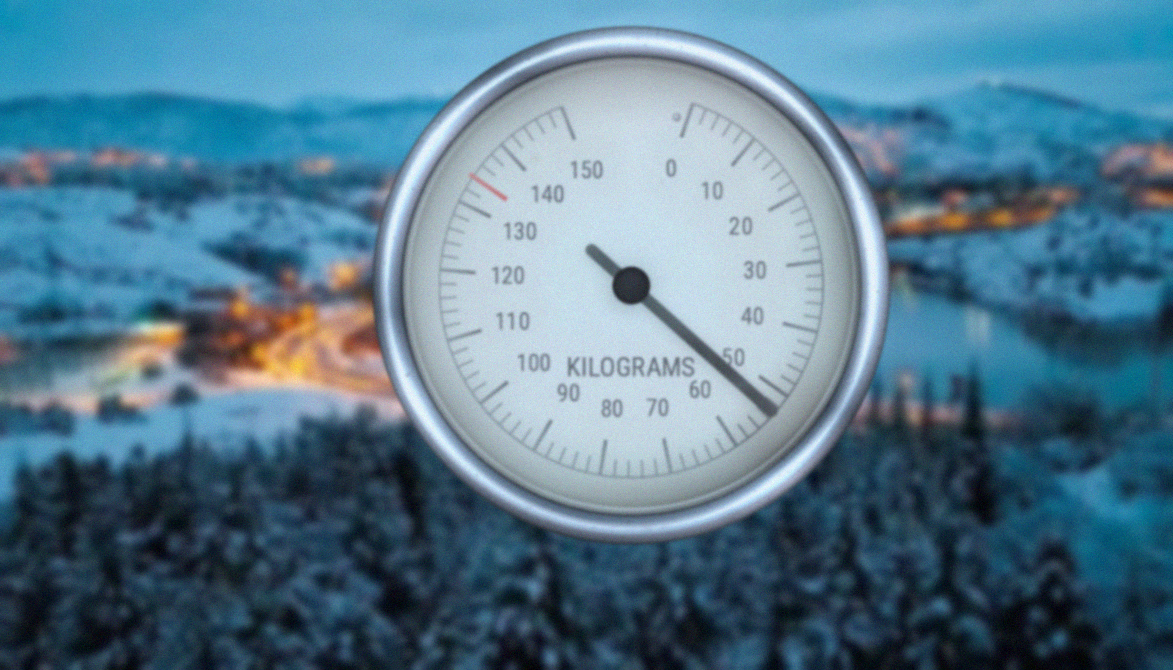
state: 53kg
